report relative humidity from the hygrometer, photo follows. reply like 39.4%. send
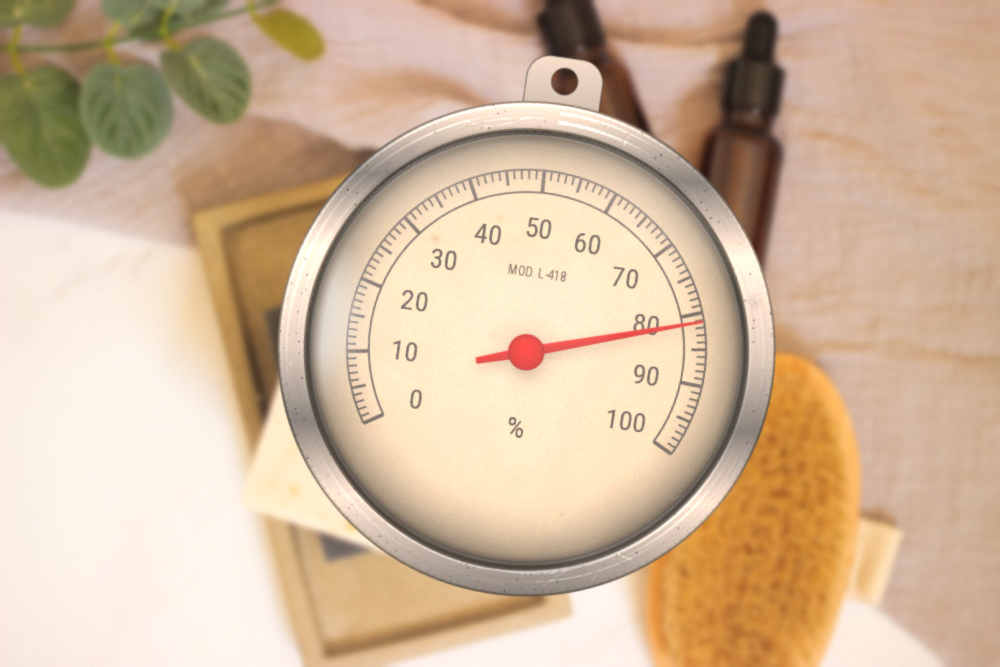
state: 81%
